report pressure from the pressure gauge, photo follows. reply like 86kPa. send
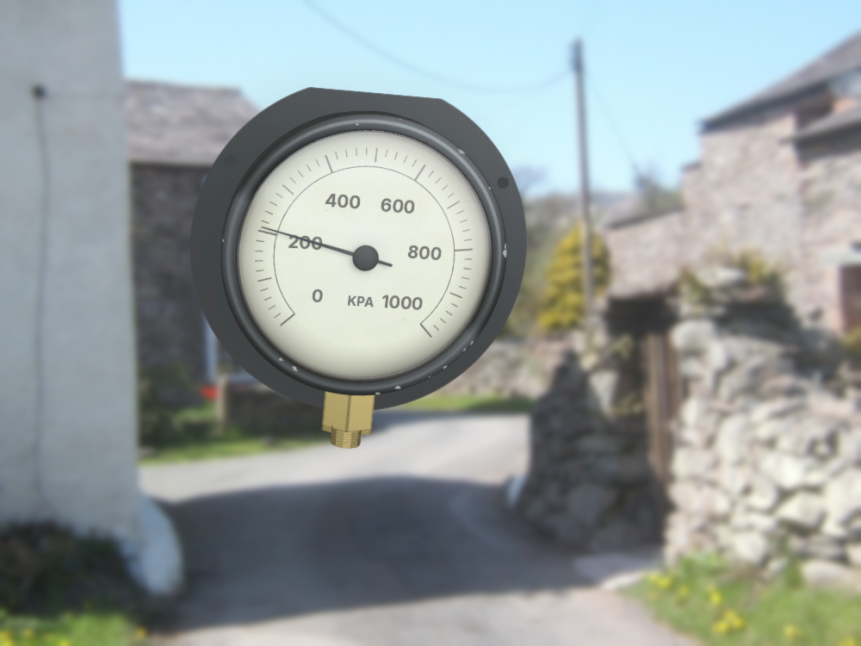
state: 210kPa
